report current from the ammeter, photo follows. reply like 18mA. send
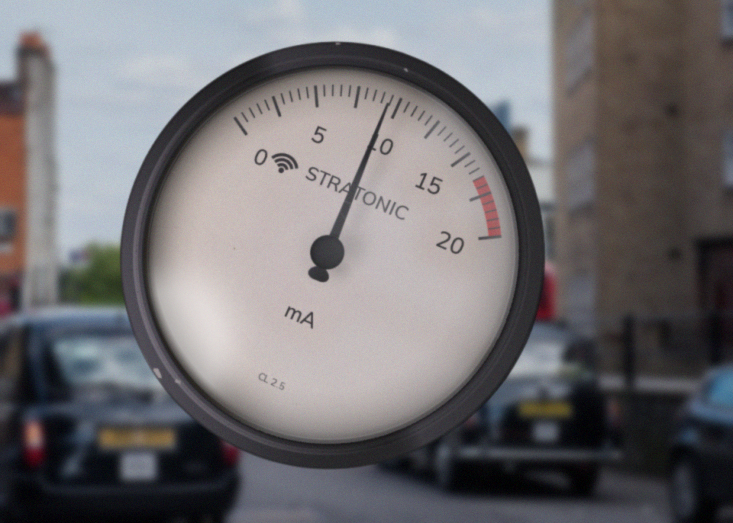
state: 9.5mA
